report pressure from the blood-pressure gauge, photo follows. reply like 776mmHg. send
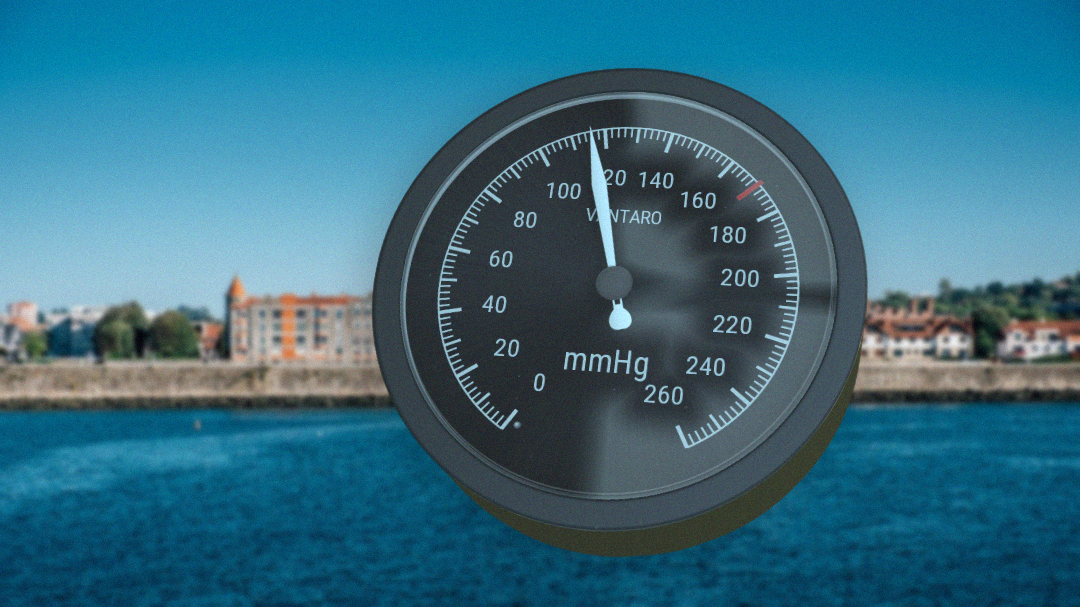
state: 116mmHg
